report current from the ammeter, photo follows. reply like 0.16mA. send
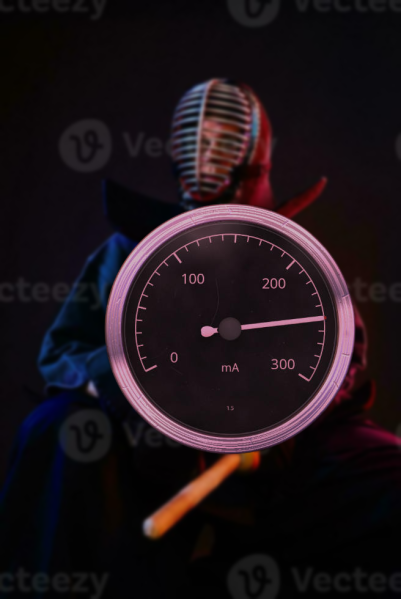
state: 250mA
